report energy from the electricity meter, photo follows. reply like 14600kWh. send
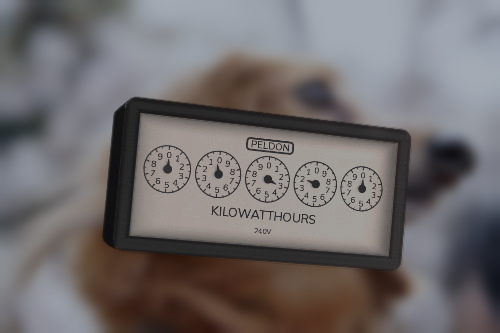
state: 320kWh
